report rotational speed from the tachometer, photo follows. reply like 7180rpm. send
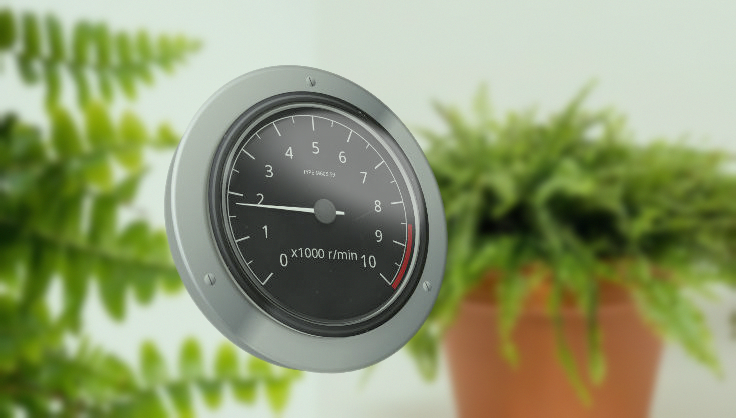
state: 1750rpm
